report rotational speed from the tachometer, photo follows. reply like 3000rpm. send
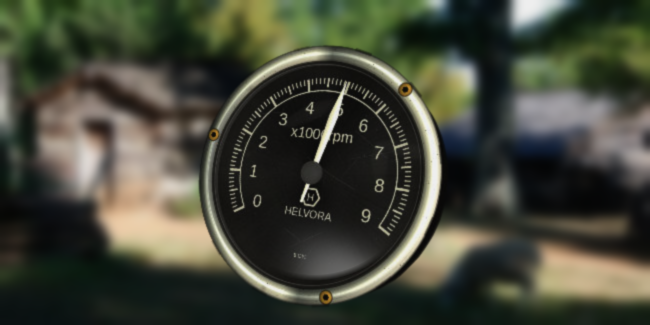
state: 5000rpm
